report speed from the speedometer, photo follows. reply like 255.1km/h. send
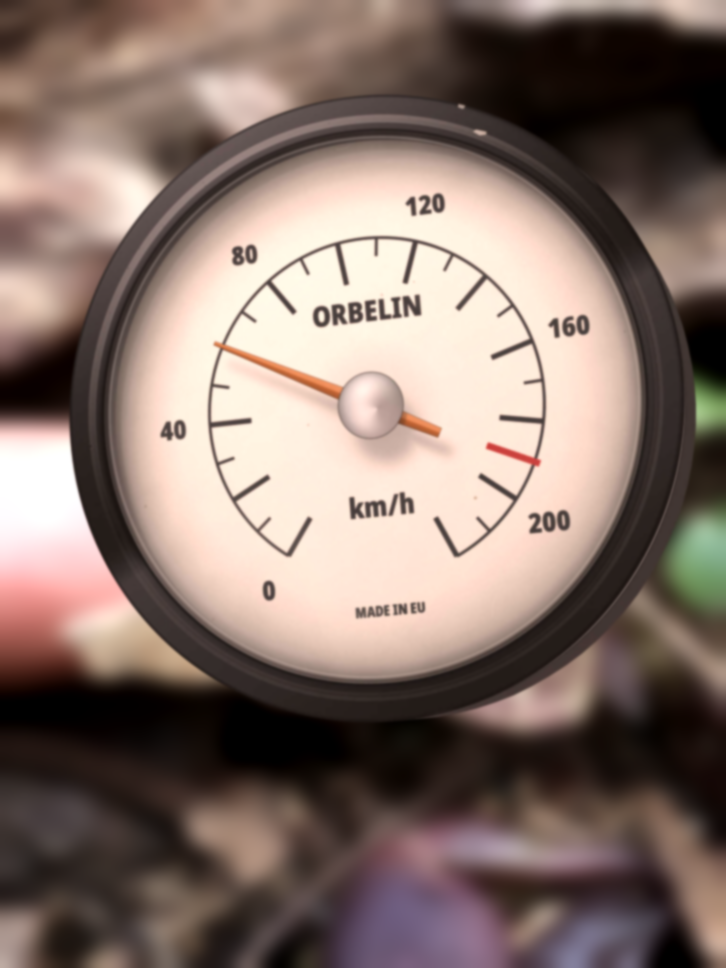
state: 60km/h
